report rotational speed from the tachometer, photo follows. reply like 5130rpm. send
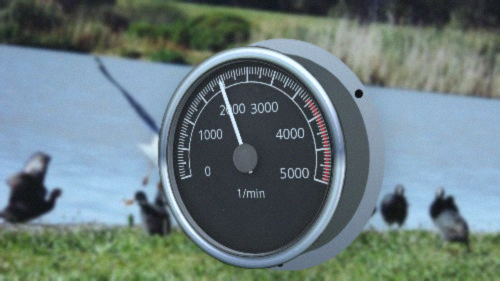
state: 2000rpm
